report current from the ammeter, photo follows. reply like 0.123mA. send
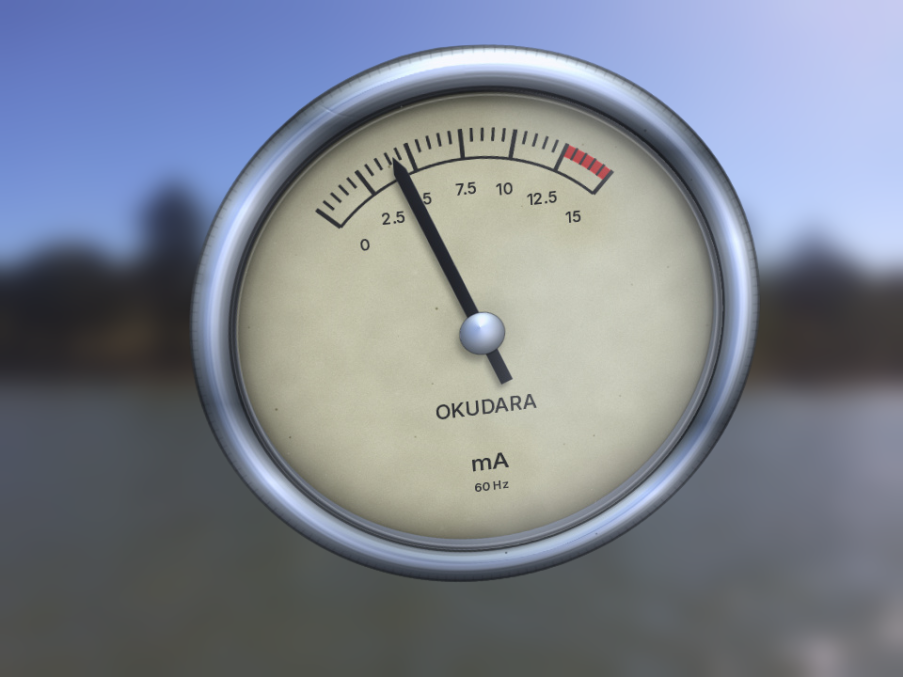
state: 4.25mA
